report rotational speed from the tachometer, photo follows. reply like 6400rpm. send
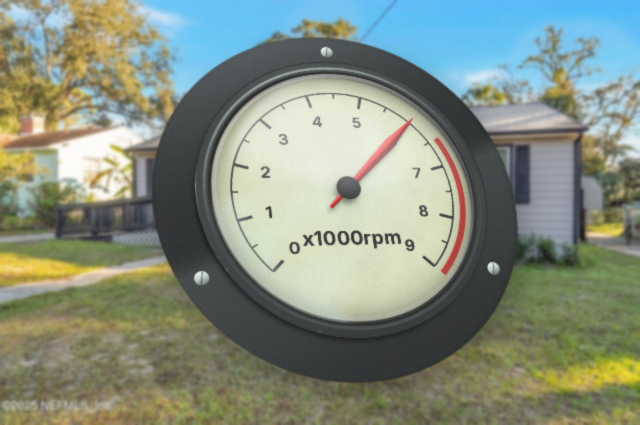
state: 6000rpm
